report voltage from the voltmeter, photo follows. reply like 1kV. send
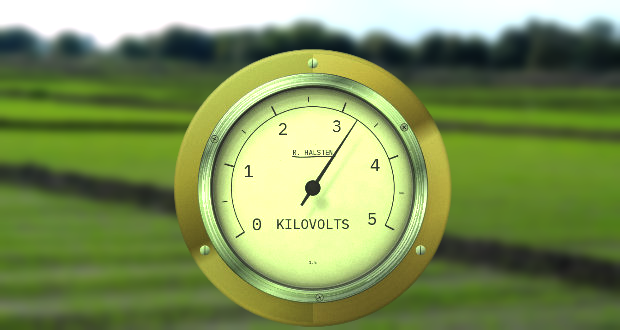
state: 3.25kV
